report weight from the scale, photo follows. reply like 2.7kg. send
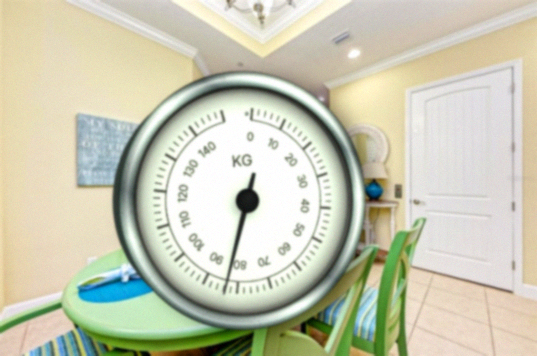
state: 84kg
